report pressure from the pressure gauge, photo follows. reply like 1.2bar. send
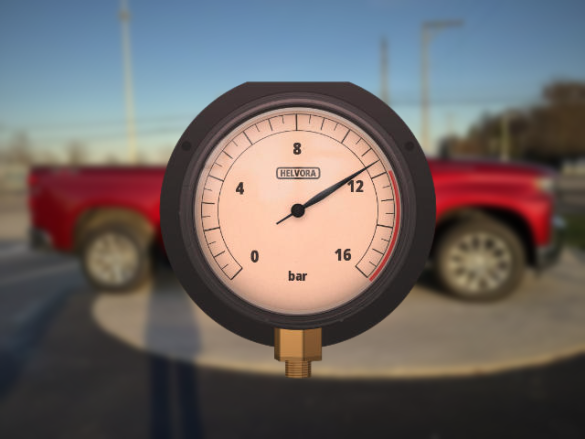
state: 11.5bar
